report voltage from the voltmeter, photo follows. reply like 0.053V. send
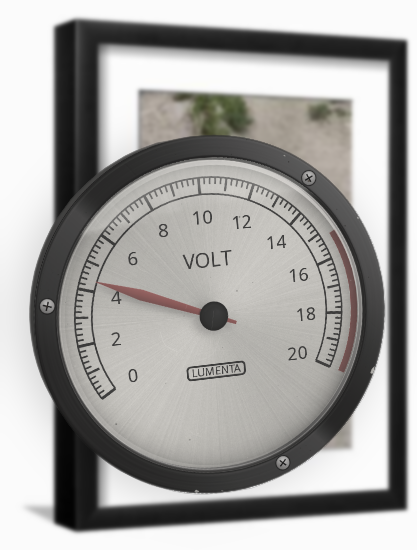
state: 4.4V
